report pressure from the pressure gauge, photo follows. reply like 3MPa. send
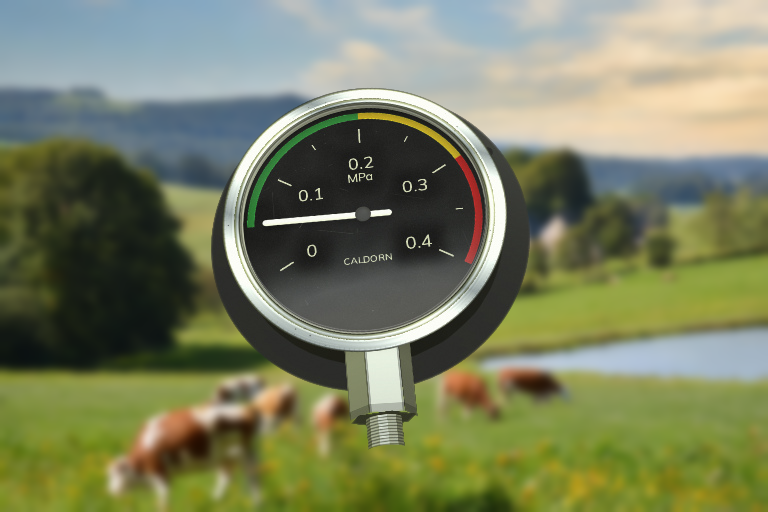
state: 0.05MPa
